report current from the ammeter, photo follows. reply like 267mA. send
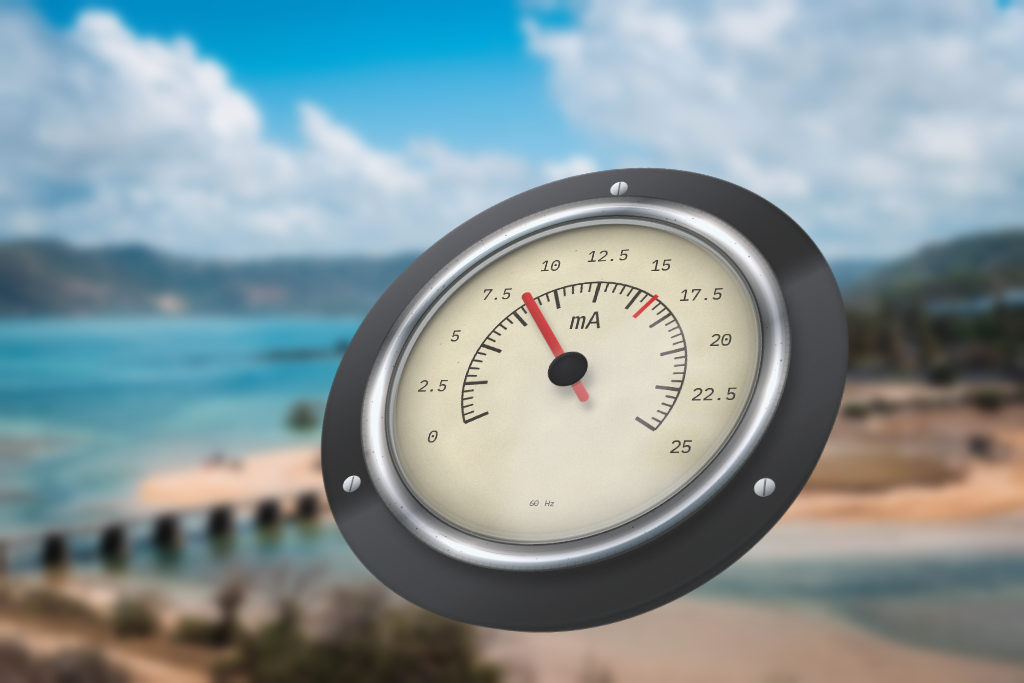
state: 8.5mA
